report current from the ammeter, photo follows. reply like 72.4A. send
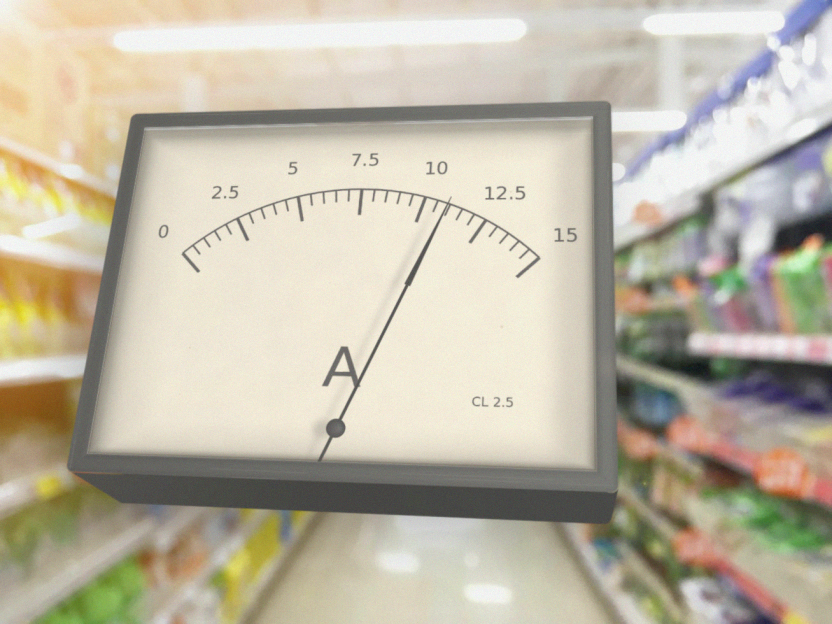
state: 11A
